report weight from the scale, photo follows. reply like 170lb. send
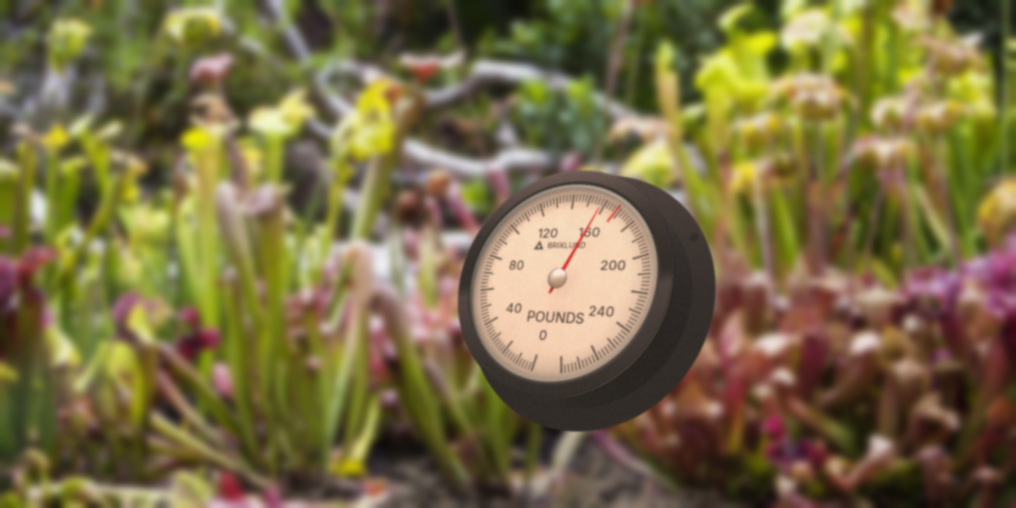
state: 160lb
